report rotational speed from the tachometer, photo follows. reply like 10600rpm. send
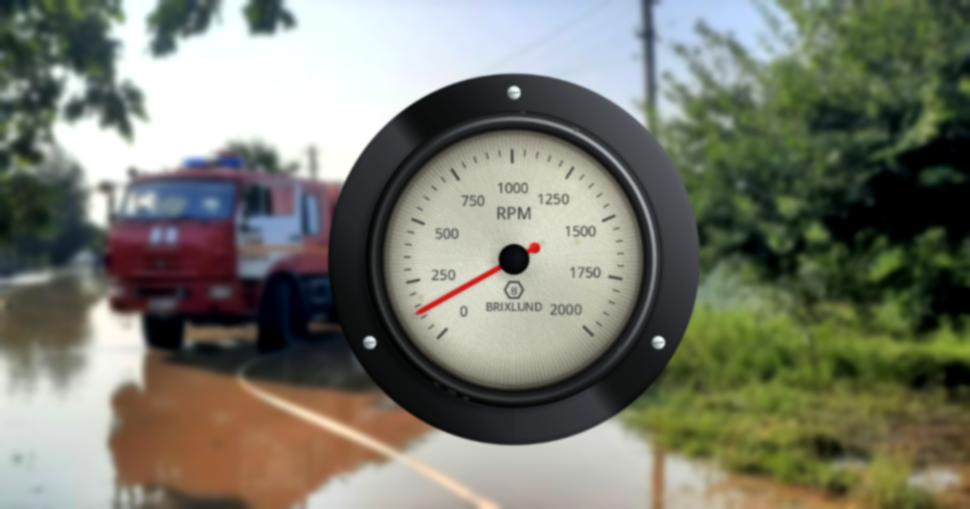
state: 125rpm
